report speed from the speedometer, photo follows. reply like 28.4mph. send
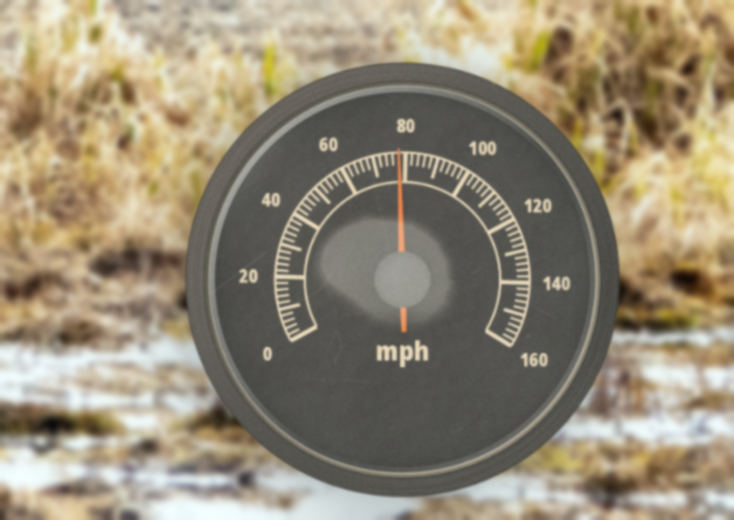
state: 78mph
